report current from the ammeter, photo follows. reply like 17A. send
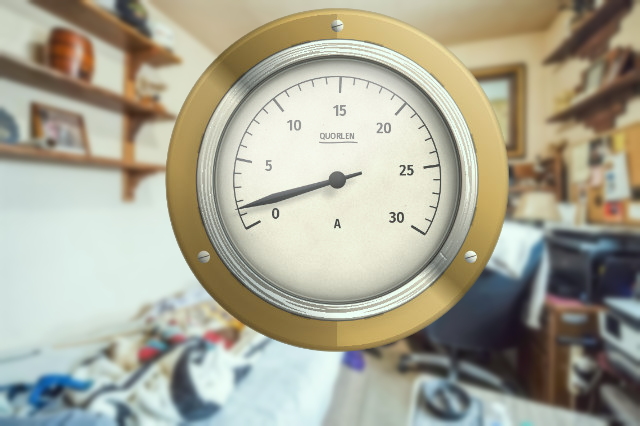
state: 1.5A
